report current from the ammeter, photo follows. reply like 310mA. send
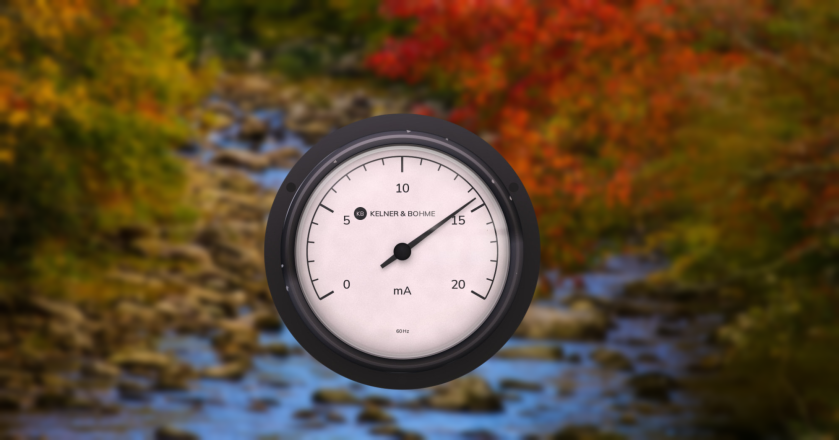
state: 14.5mA
